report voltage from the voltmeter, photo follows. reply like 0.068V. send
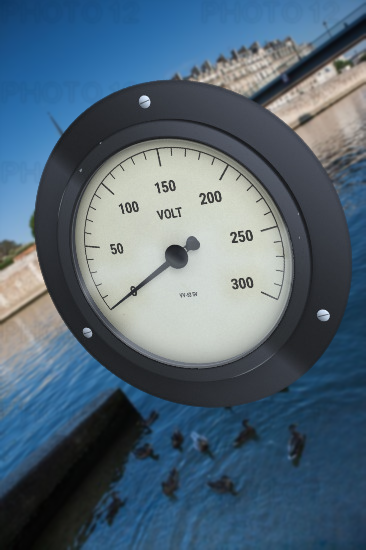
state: 0V
